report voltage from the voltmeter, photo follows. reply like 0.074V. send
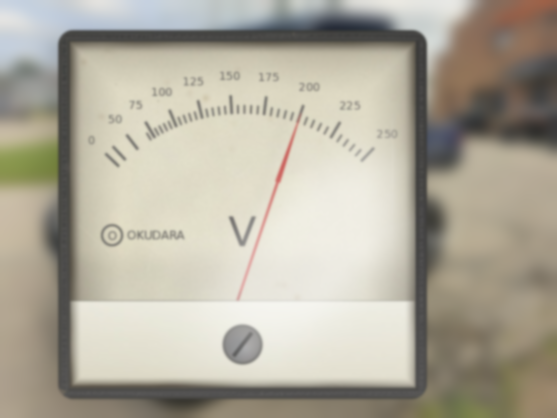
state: 200V
